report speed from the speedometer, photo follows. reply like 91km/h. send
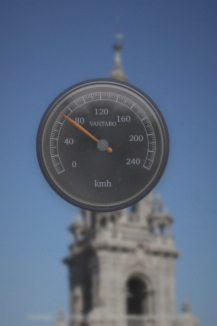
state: 70km/h
